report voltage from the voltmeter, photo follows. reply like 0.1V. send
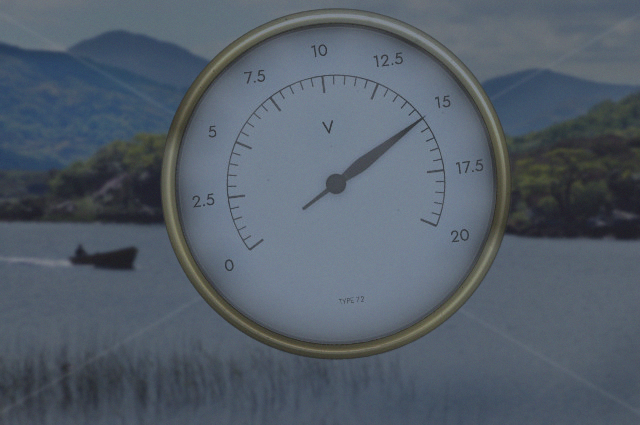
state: 15V
